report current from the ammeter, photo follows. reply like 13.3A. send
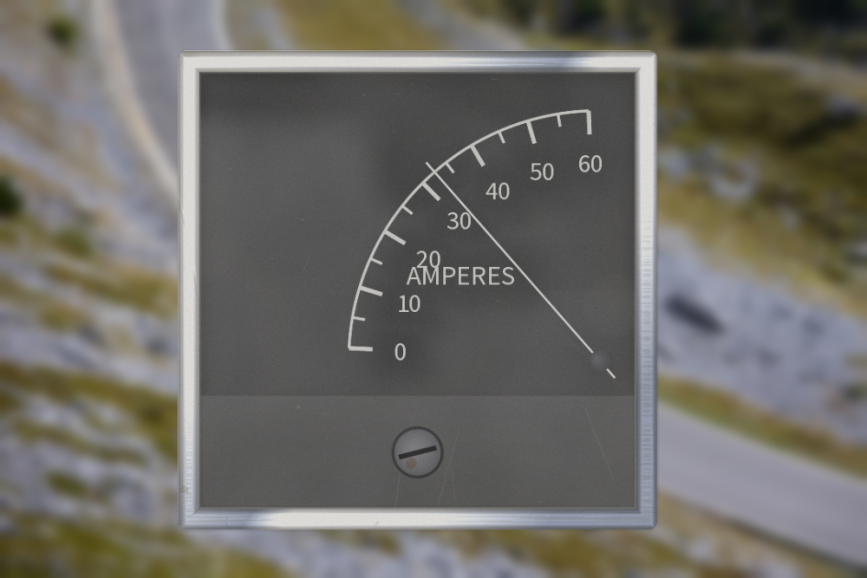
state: 32.5A
